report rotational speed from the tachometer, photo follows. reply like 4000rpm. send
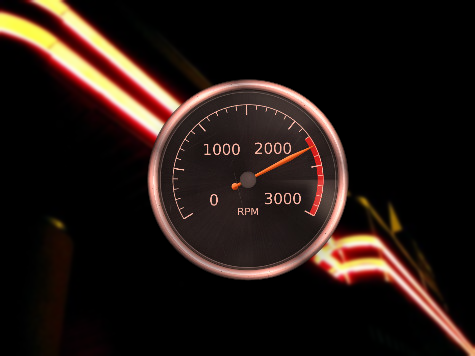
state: 2300rpm
